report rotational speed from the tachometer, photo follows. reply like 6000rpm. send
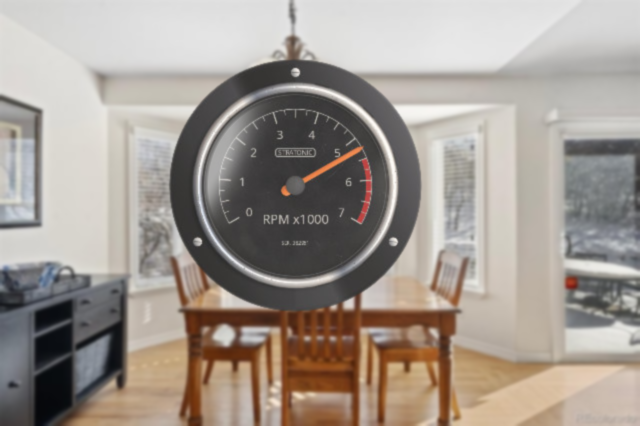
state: 5250rpm
